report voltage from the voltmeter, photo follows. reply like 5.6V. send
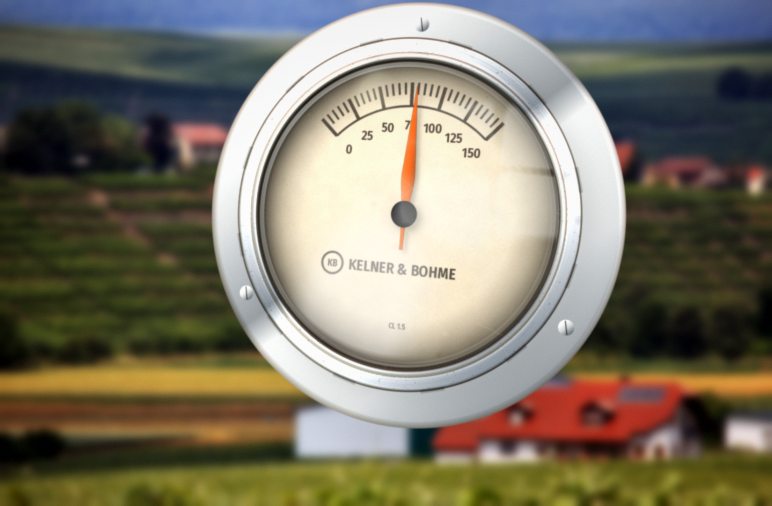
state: 80V
